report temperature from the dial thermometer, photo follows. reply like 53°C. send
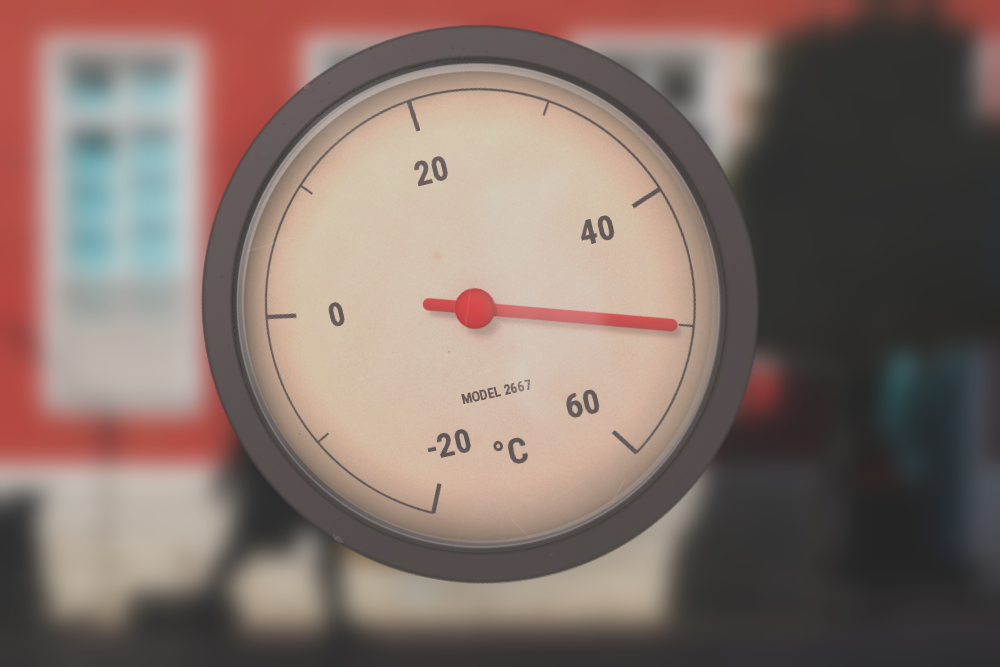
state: 50°C
